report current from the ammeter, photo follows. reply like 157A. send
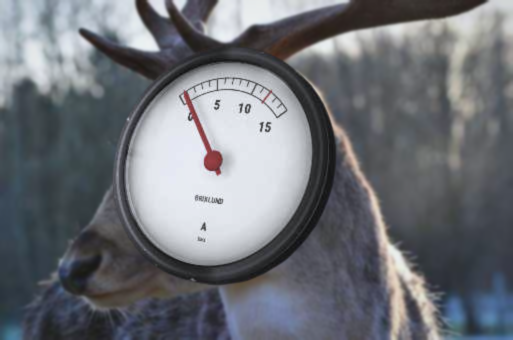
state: 1A
